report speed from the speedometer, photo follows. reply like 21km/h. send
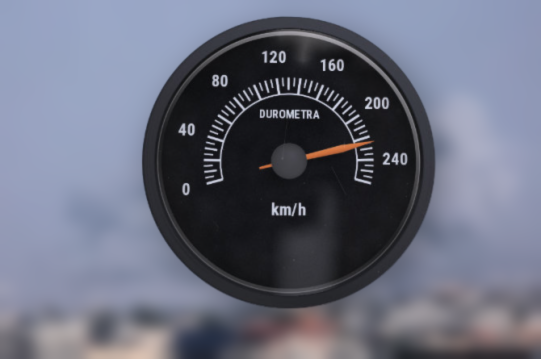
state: 225km/h
